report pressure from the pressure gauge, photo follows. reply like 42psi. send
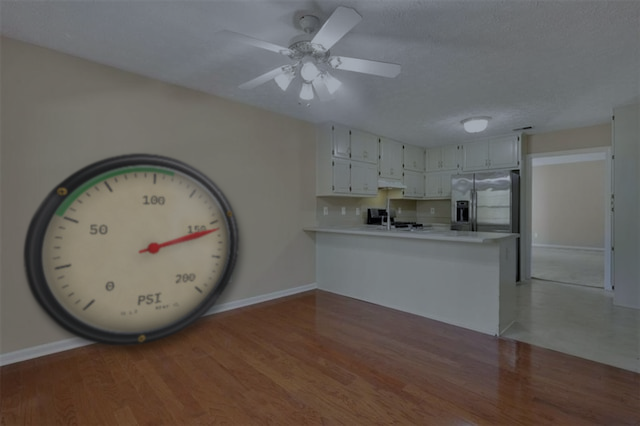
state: 155psi
